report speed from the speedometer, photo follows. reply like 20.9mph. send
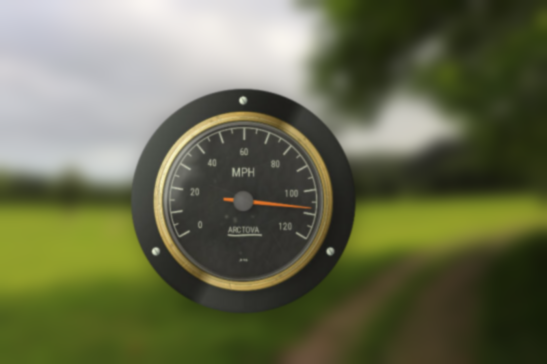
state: 107.5mph
